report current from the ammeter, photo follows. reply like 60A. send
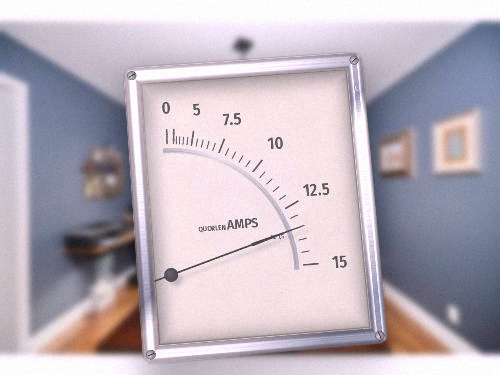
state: 13.5A
